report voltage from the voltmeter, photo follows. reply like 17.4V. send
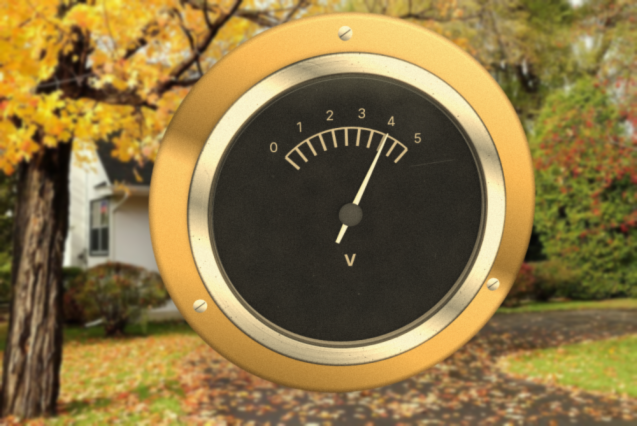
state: 4V
